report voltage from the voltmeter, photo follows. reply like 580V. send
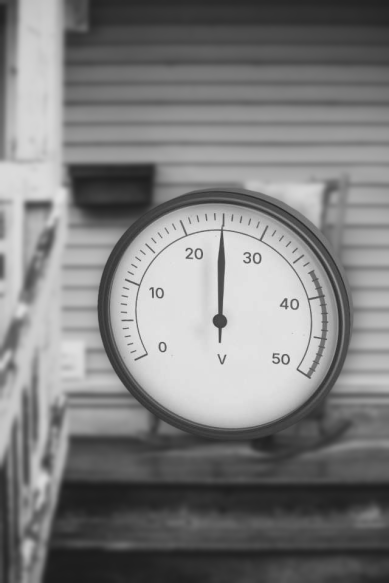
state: 25V
